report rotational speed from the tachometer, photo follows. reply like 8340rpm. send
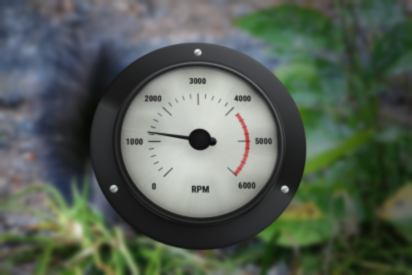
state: 1200rpm
